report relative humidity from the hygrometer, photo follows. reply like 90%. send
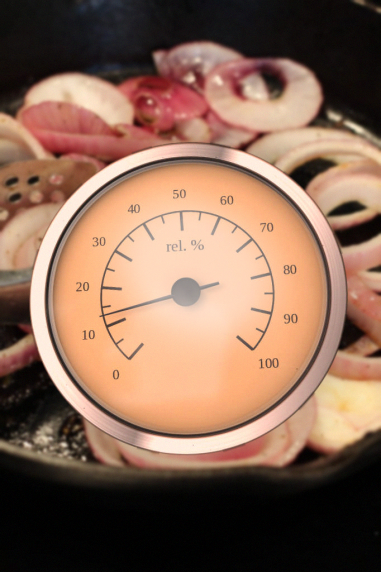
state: 12.5%
